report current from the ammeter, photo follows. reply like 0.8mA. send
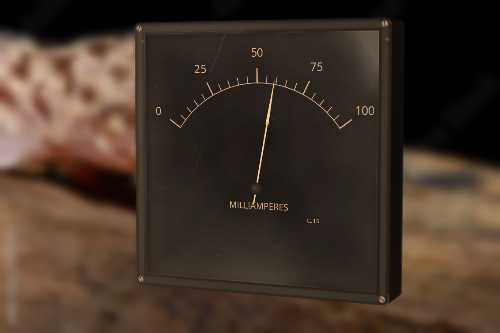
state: 60mA
